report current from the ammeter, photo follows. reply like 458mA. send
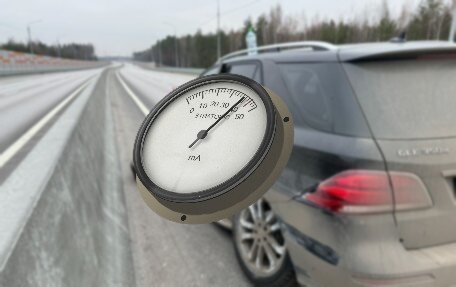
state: 40mA
